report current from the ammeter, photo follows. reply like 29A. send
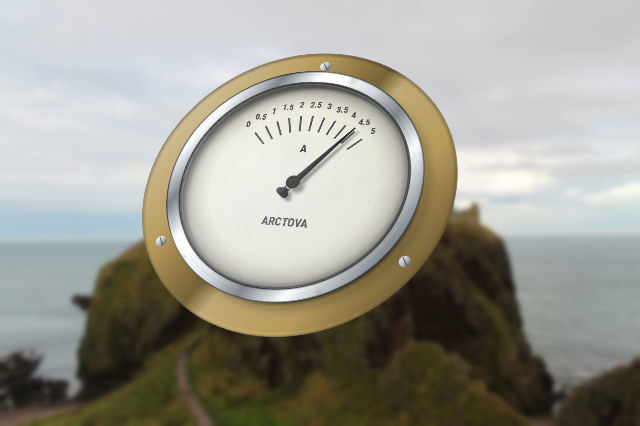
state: 4.5A
